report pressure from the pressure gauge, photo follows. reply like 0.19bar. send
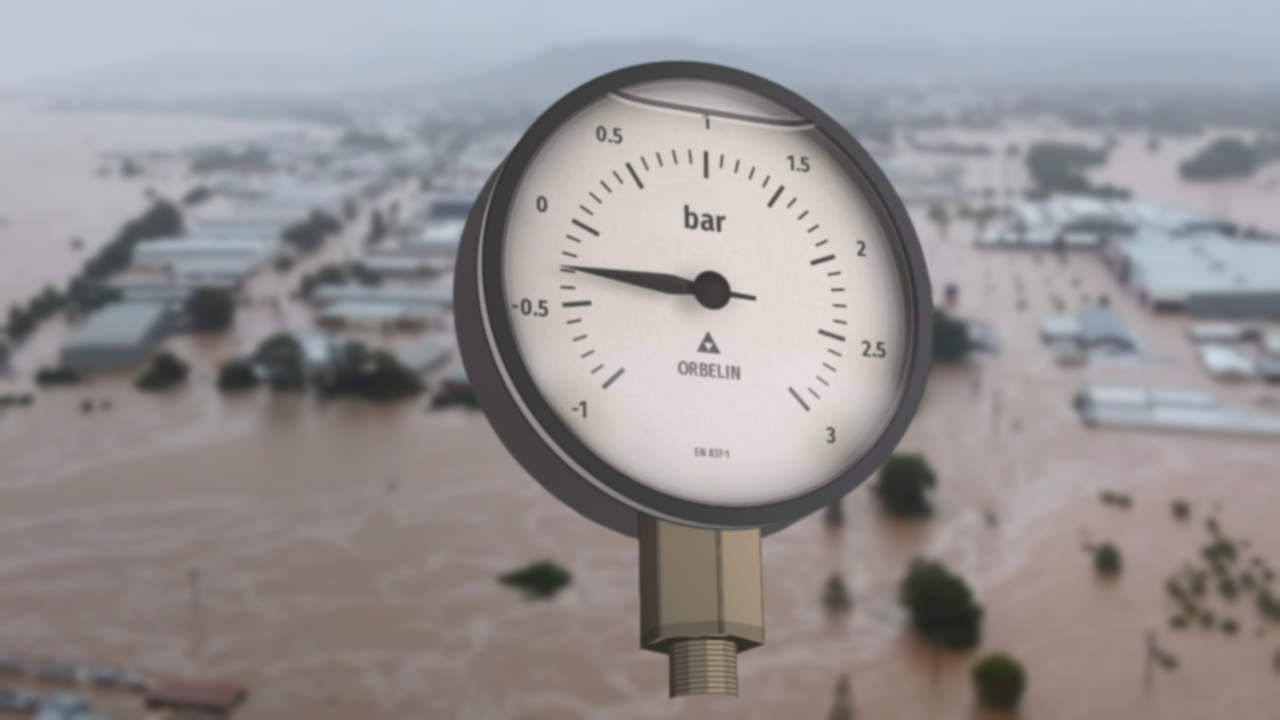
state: -0.3bar
